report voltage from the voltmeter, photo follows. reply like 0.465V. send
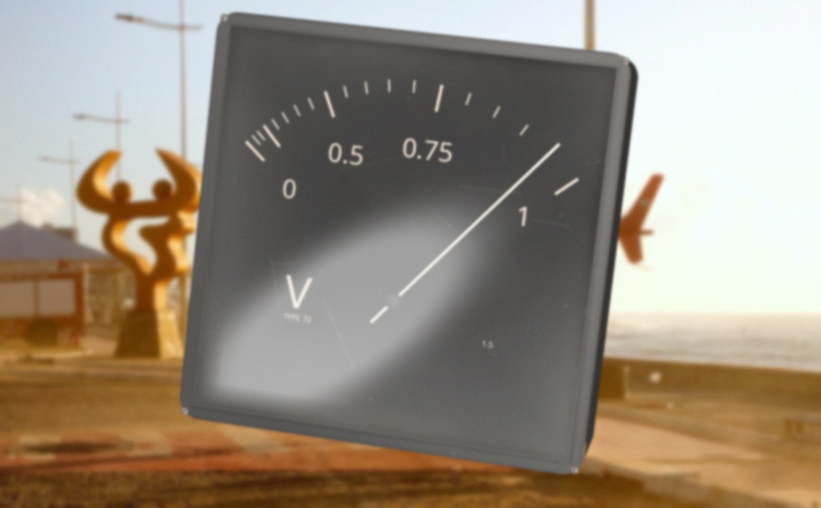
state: 0.95V
